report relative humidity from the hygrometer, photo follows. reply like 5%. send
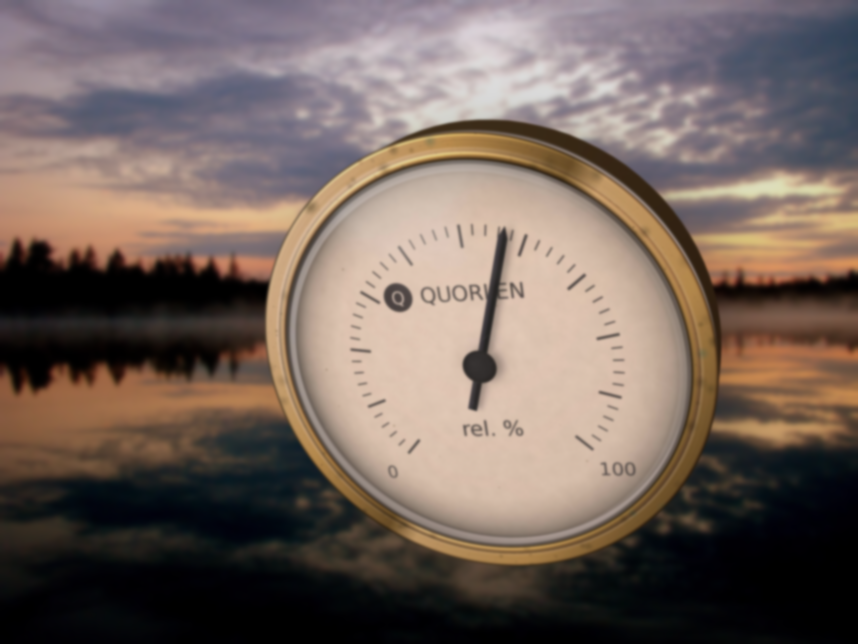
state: 57%
